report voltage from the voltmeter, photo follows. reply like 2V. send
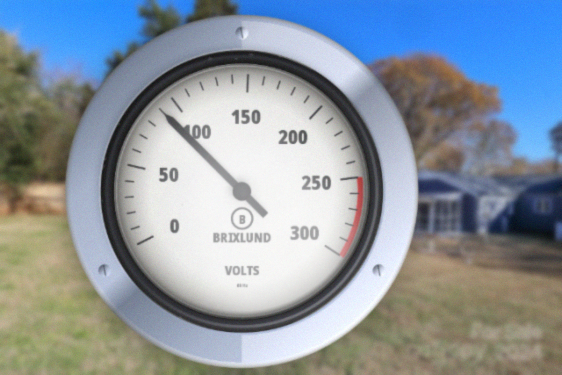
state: 90V
